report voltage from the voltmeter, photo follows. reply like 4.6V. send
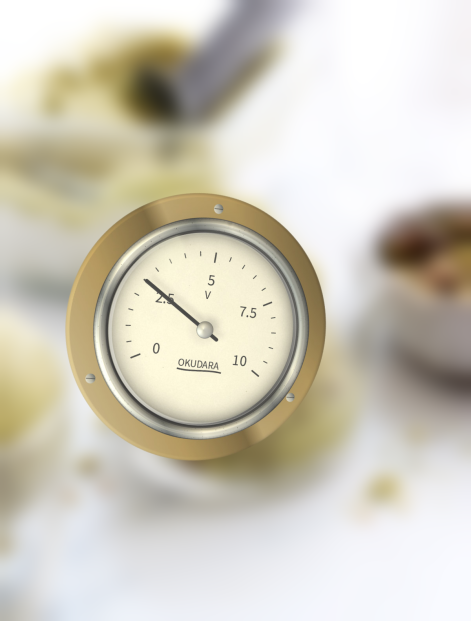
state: 2.5V
